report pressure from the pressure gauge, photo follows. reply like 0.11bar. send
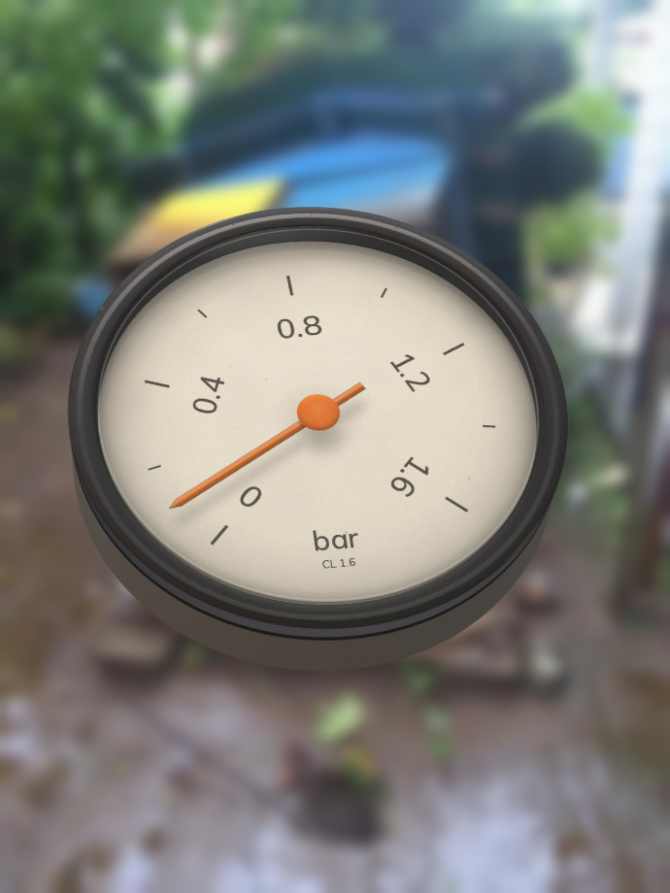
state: 0.1bar
